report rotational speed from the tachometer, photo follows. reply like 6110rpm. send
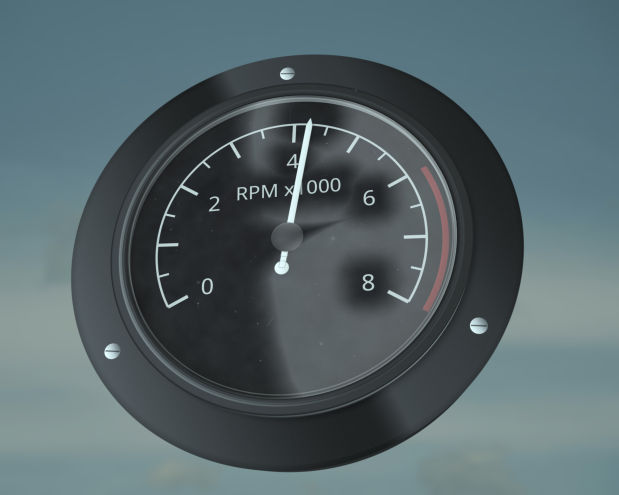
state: 4250rpm
